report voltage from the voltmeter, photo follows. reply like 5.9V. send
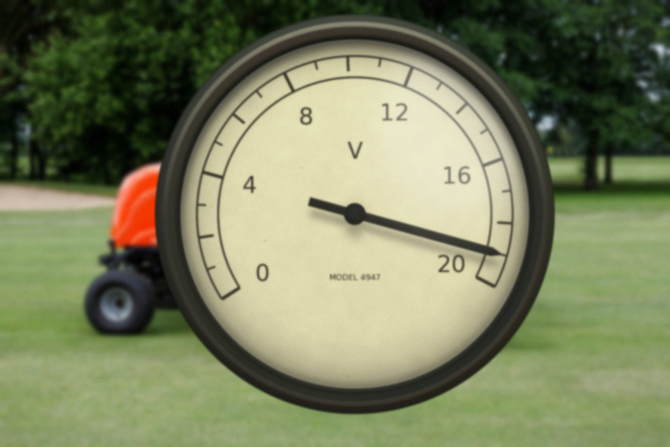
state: 19V
